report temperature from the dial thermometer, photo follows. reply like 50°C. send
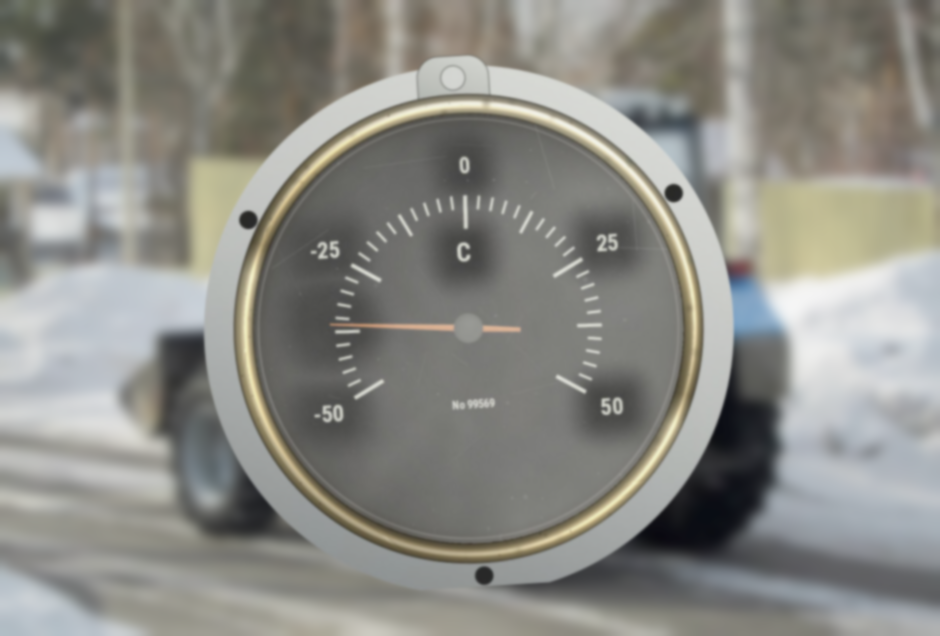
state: -36.25°C
